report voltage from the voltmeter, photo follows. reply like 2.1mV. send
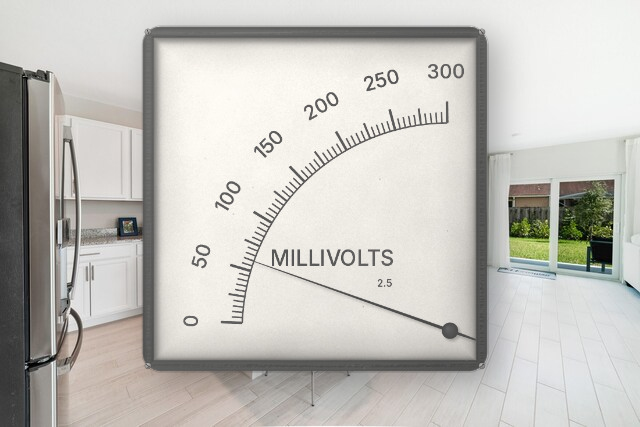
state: 60mV
